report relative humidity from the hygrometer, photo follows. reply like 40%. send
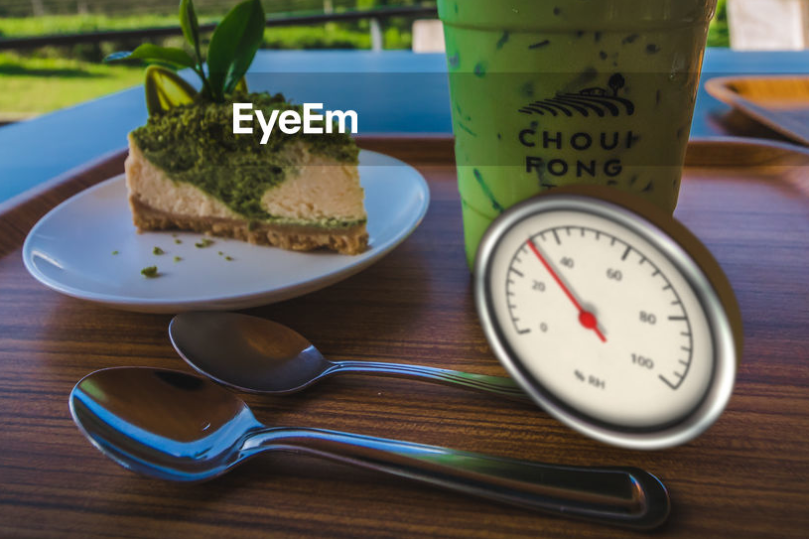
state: 32%
